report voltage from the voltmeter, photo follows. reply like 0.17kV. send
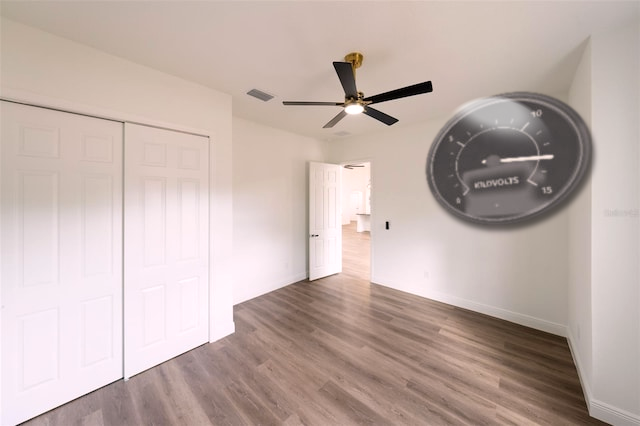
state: 13kV
